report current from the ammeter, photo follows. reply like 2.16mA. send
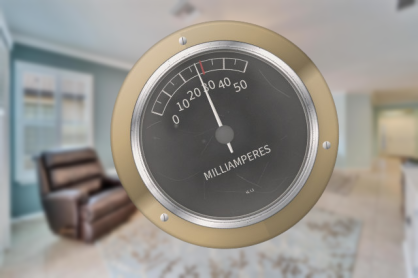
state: 27.5mA
